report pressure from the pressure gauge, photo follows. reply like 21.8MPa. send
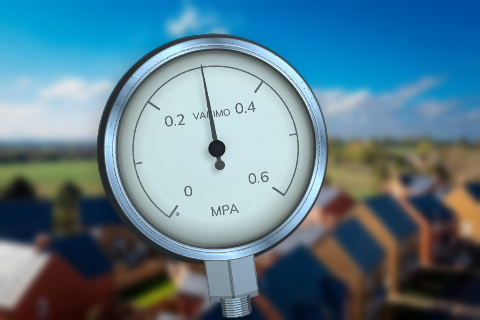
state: 0.3MPa
